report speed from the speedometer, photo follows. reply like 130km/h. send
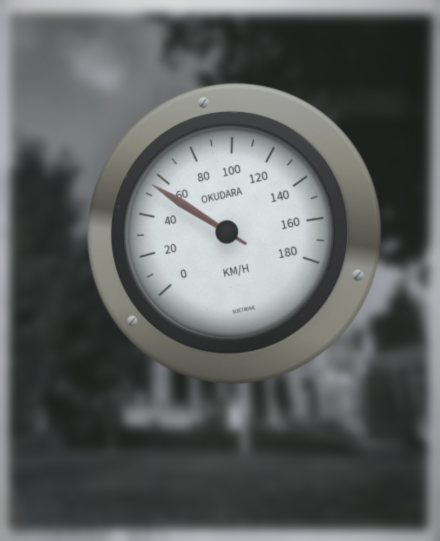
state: 55km/h
